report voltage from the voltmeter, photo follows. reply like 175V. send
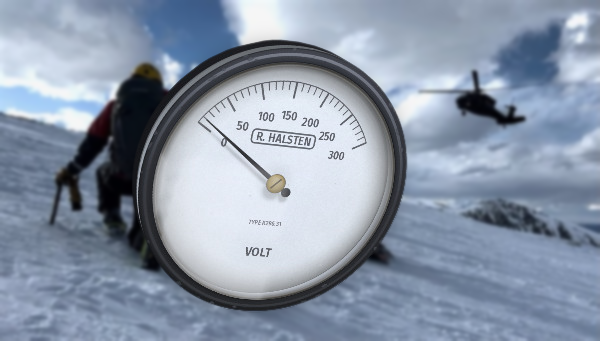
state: 10V
